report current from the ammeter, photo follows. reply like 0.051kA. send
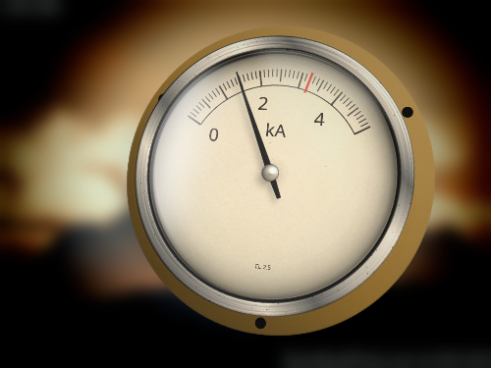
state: 1.5kA
